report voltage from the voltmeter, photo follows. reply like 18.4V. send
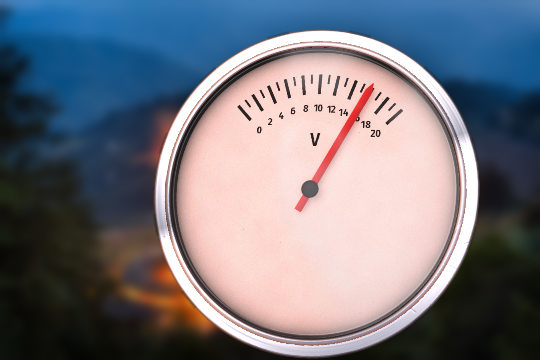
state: 16V
